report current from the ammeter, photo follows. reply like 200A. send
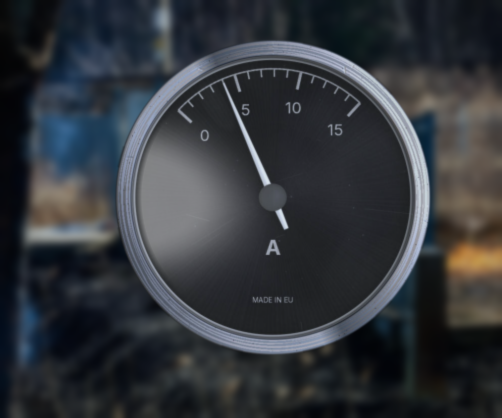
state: 4A
